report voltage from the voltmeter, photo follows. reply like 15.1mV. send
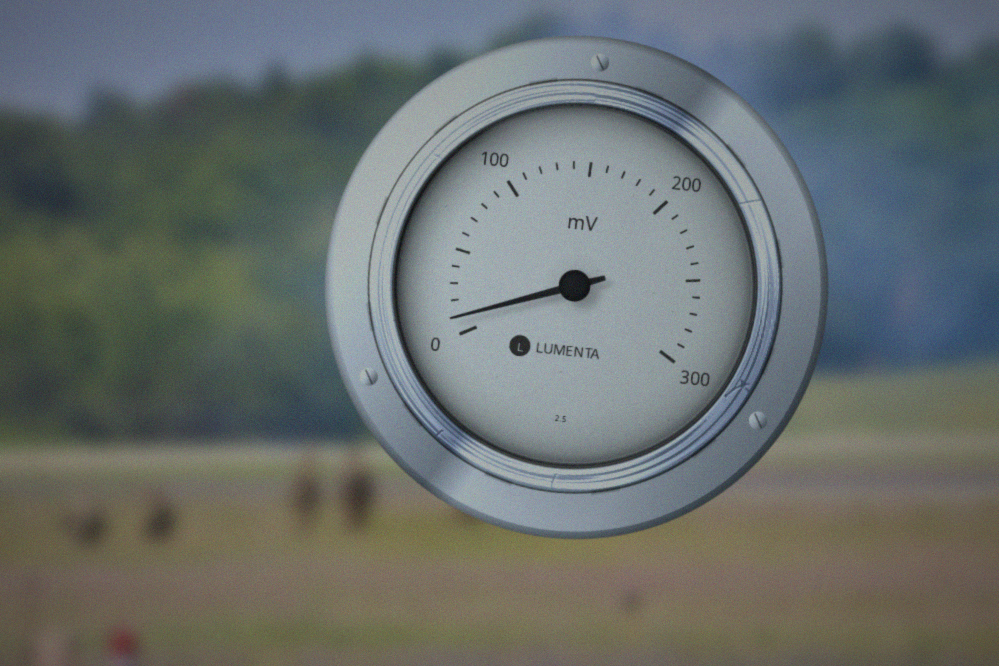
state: 10mV
